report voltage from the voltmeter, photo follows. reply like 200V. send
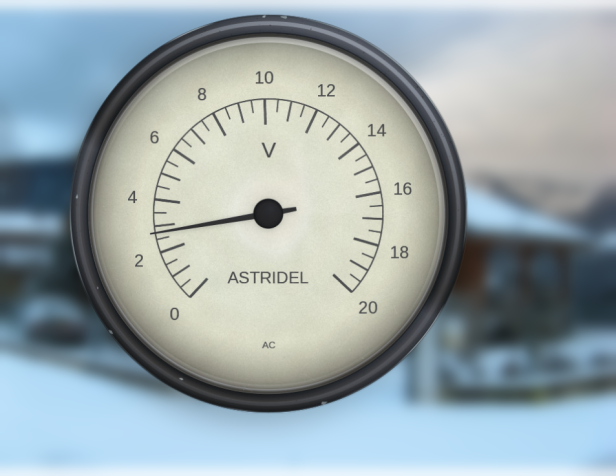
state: 2.75V
